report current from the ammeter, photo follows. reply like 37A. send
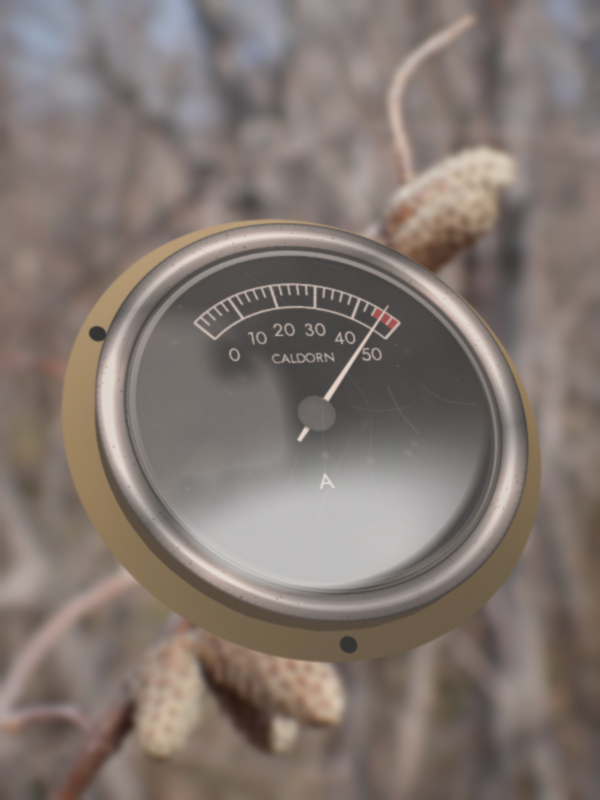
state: 46A
